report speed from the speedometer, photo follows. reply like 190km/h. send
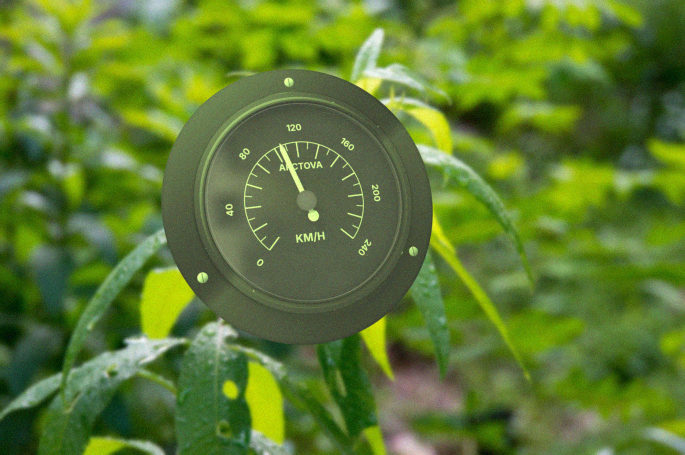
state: 105km/h
